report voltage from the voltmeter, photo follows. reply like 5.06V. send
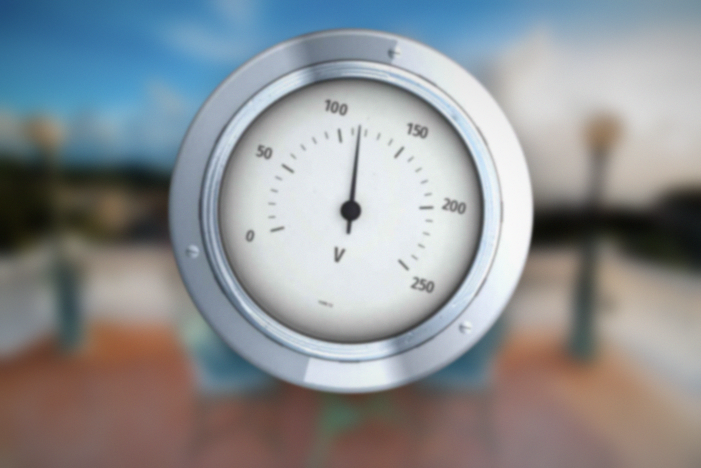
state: 115V
